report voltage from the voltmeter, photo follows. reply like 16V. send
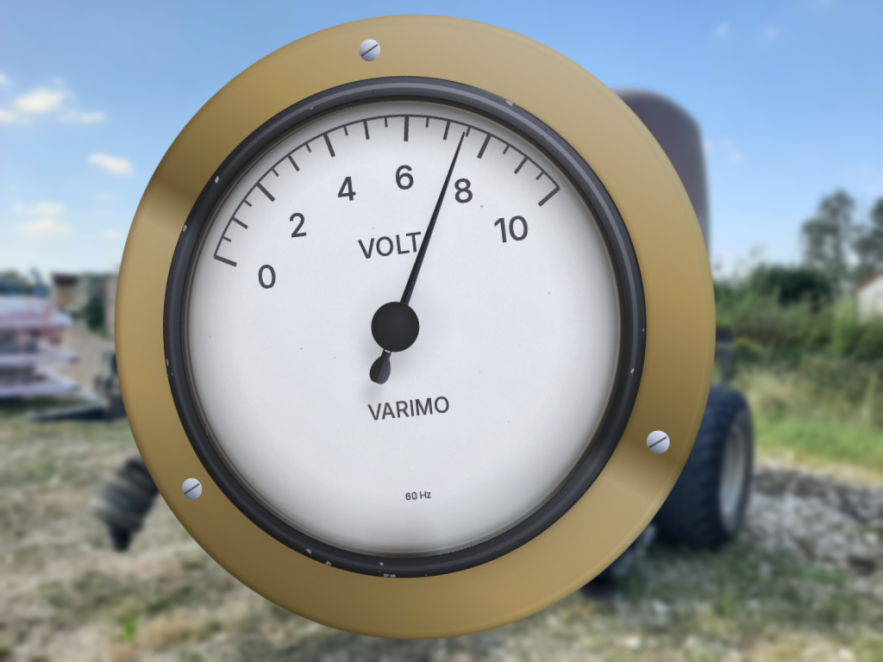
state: 7.5V
